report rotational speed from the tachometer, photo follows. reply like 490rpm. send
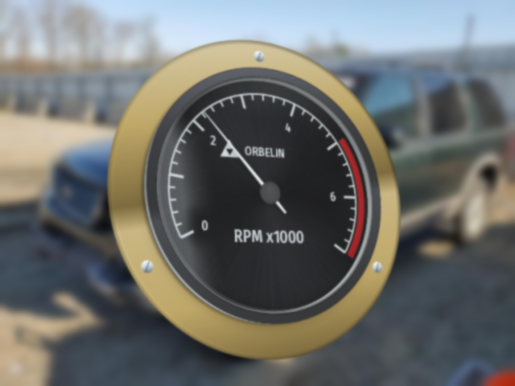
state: 2200rpm
